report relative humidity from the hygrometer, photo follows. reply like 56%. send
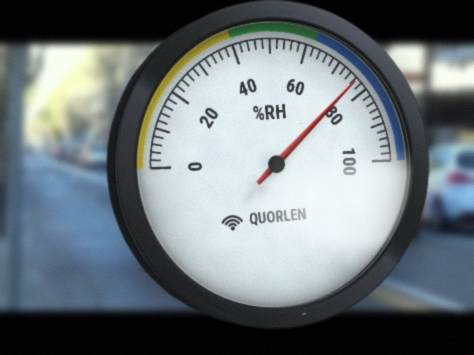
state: 76%
